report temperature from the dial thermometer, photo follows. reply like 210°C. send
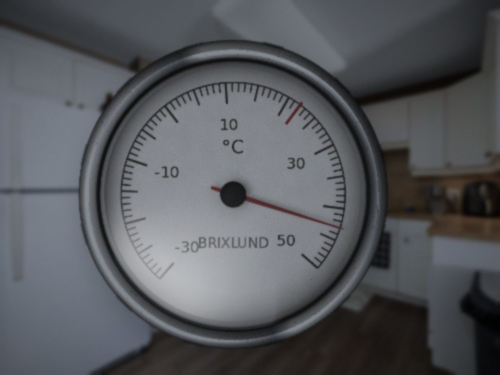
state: 43°C
